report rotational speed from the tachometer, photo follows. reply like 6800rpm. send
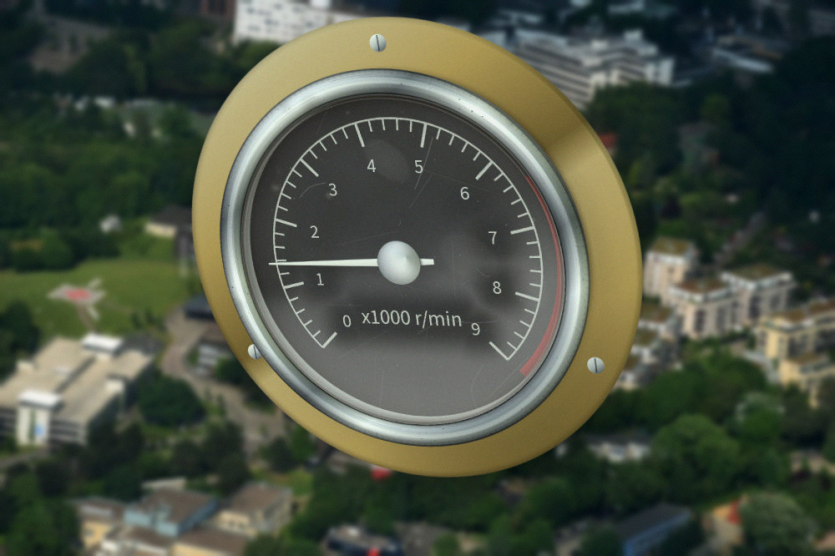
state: 1400rpm
